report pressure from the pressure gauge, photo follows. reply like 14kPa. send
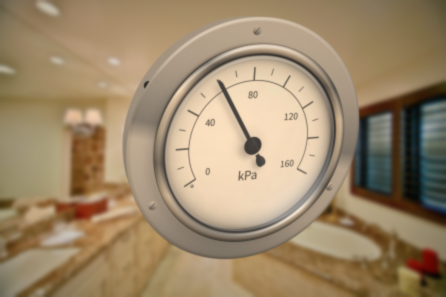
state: 60kPa
